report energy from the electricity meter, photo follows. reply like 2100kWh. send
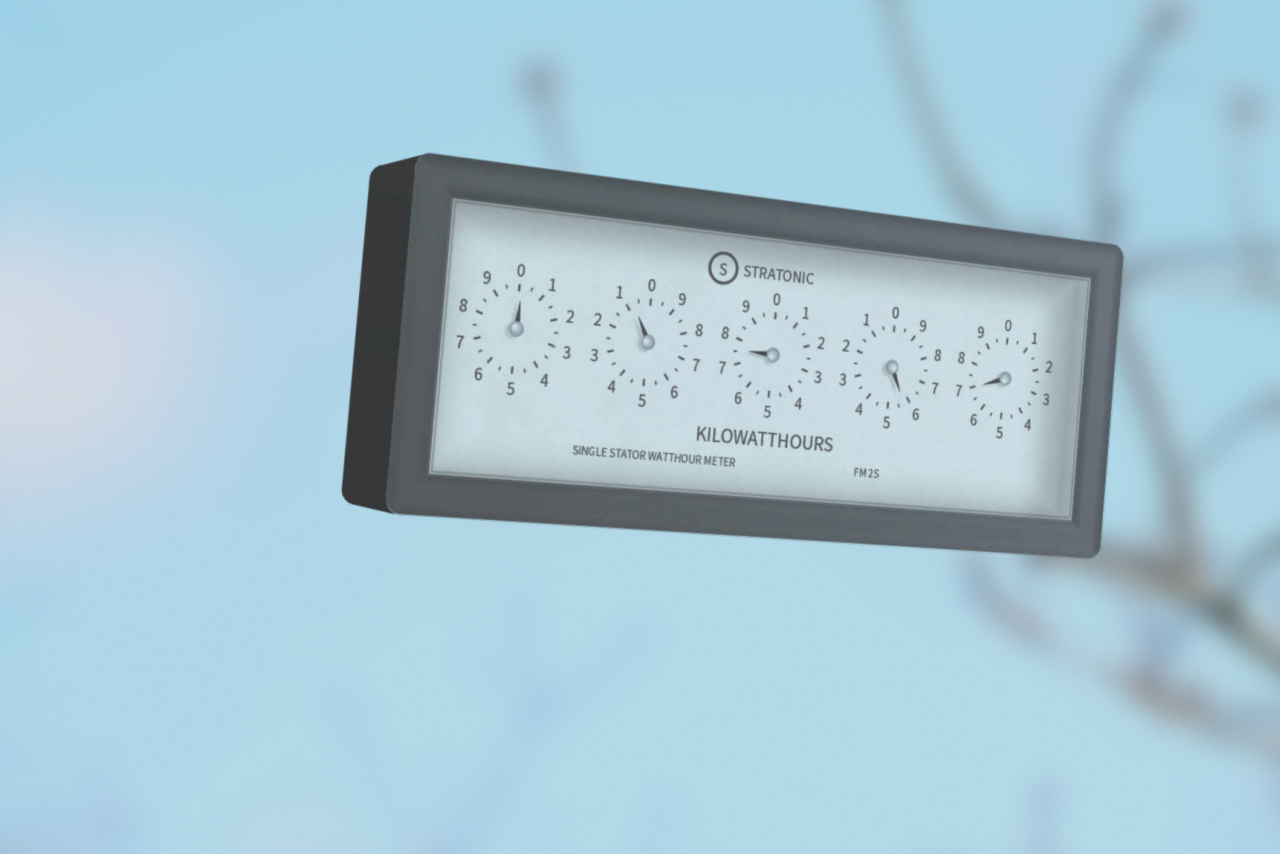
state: 757kWh
